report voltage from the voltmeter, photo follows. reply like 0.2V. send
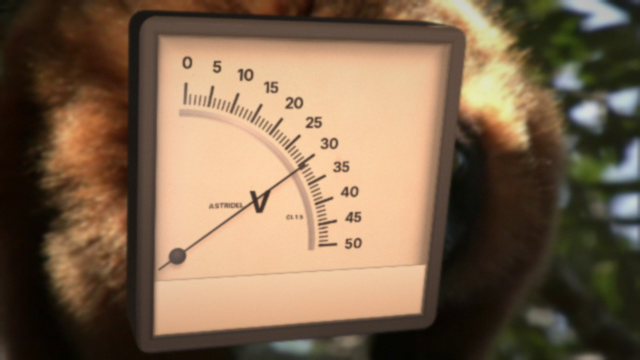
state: 30V
